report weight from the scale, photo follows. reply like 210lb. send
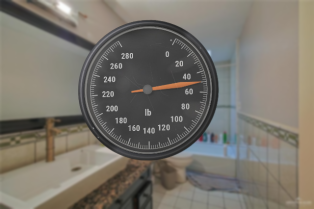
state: 50lb
